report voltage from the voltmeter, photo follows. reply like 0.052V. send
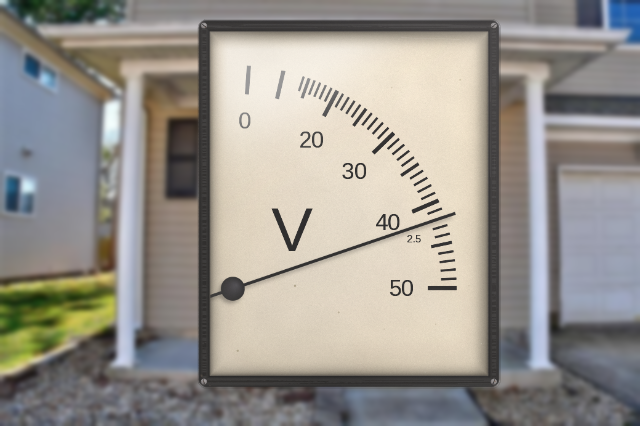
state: 42V
